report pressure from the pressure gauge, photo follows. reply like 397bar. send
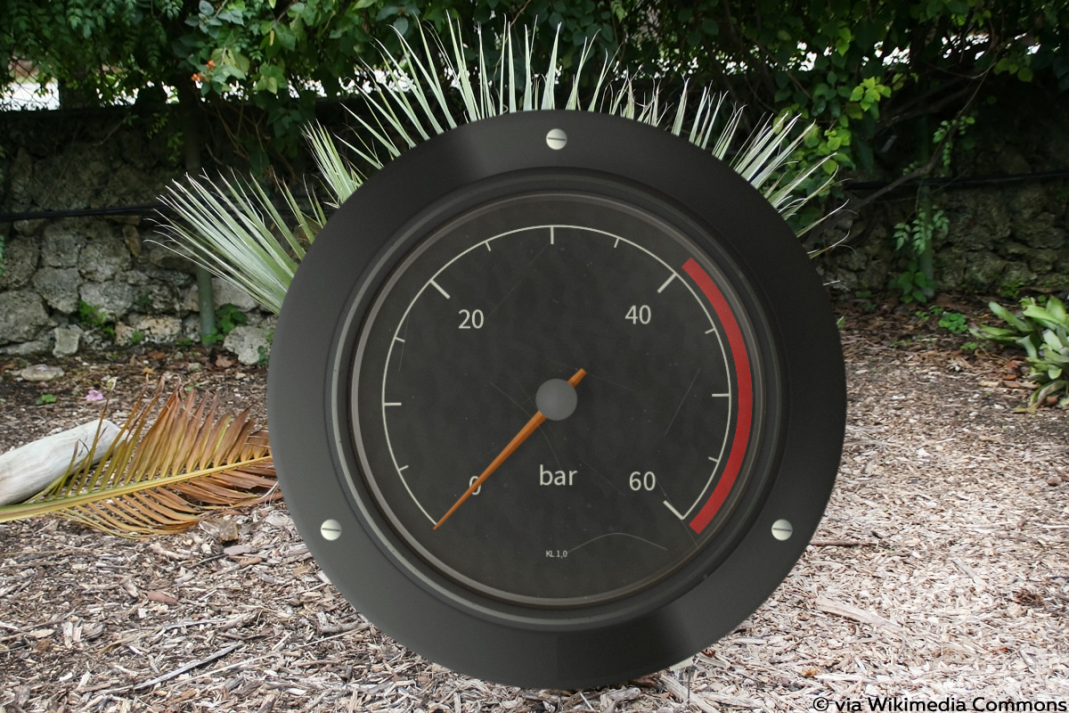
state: 0bar
